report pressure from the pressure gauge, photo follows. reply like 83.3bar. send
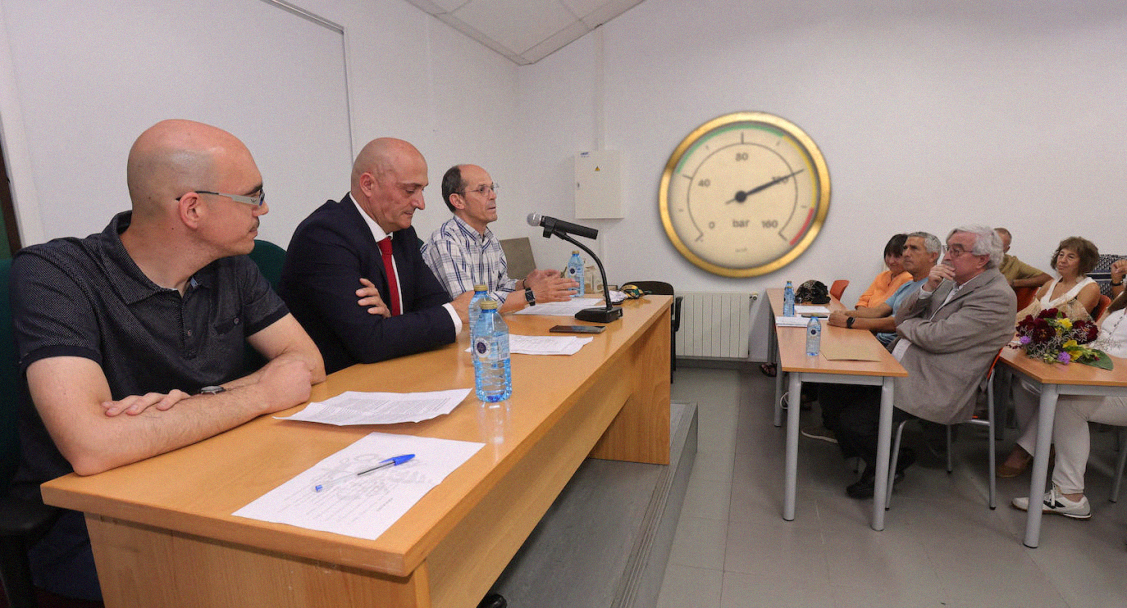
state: 120bar
